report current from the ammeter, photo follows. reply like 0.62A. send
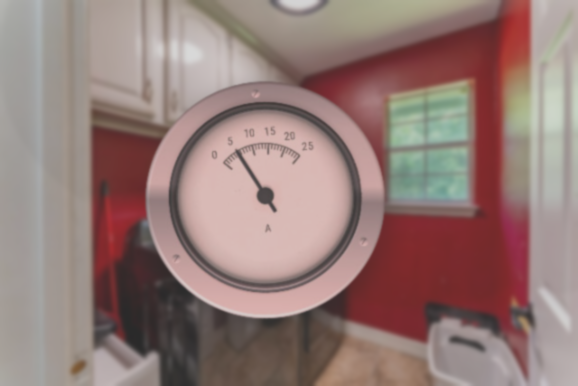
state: 5A
